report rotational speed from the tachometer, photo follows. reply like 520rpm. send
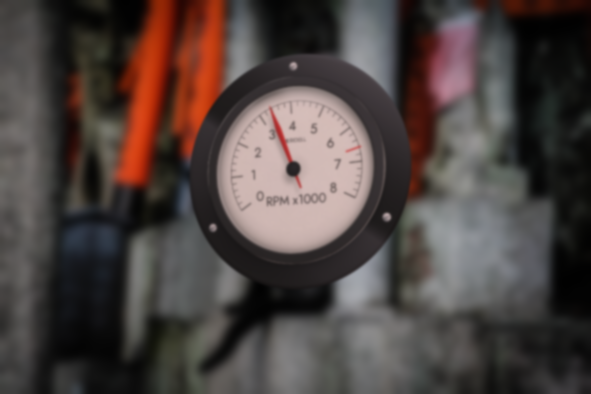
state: 3400rpm
